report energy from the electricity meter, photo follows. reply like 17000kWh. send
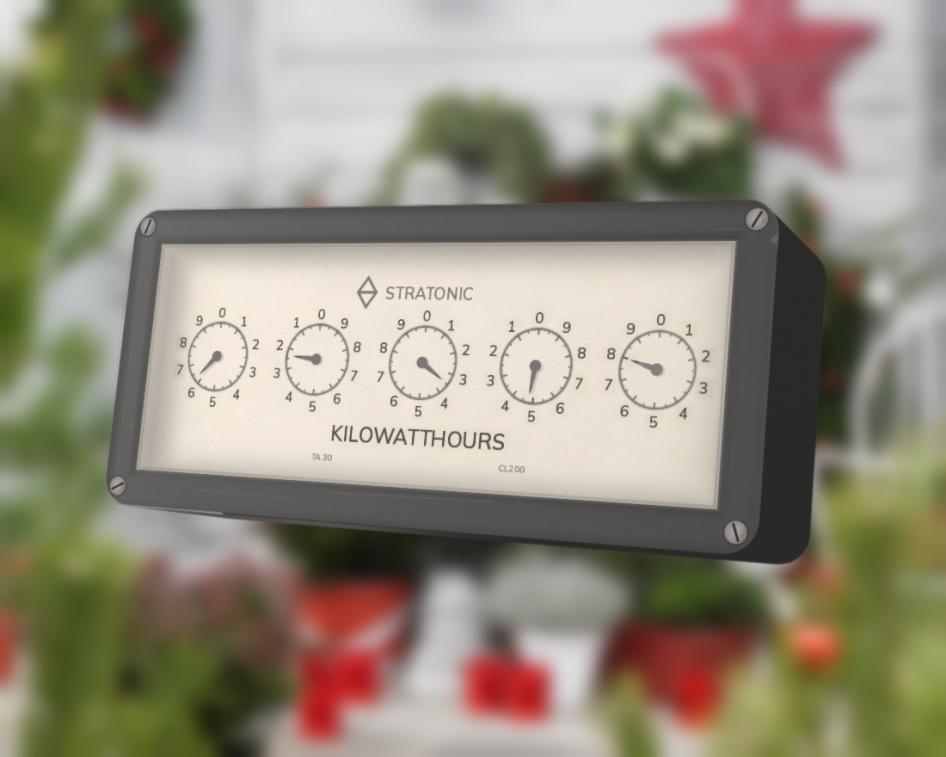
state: 62348kWh
